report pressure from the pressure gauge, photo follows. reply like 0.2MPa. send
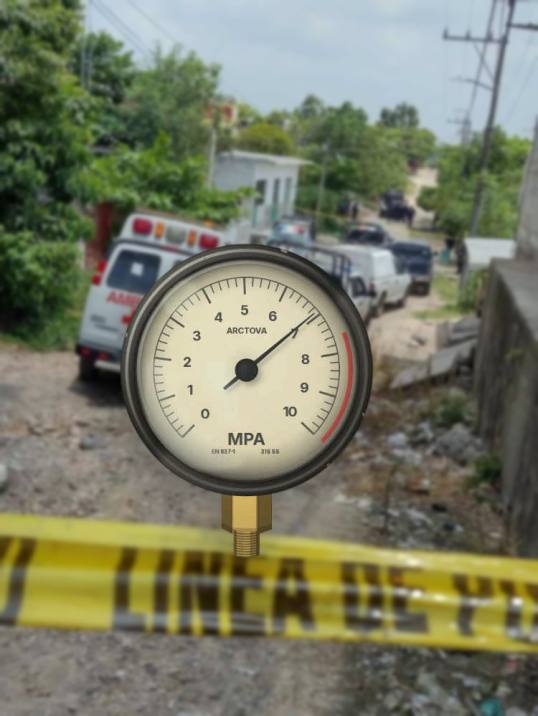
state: 6.9MPa
